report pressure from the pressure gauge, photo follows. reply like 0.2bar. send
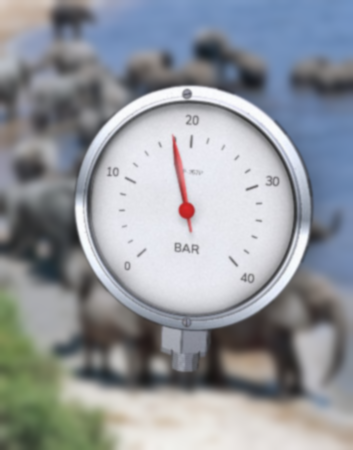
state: 18bar
